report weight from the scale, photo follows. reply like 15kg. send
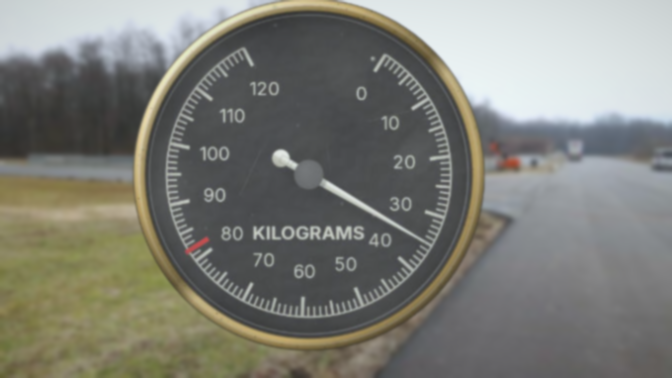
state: 35kg
